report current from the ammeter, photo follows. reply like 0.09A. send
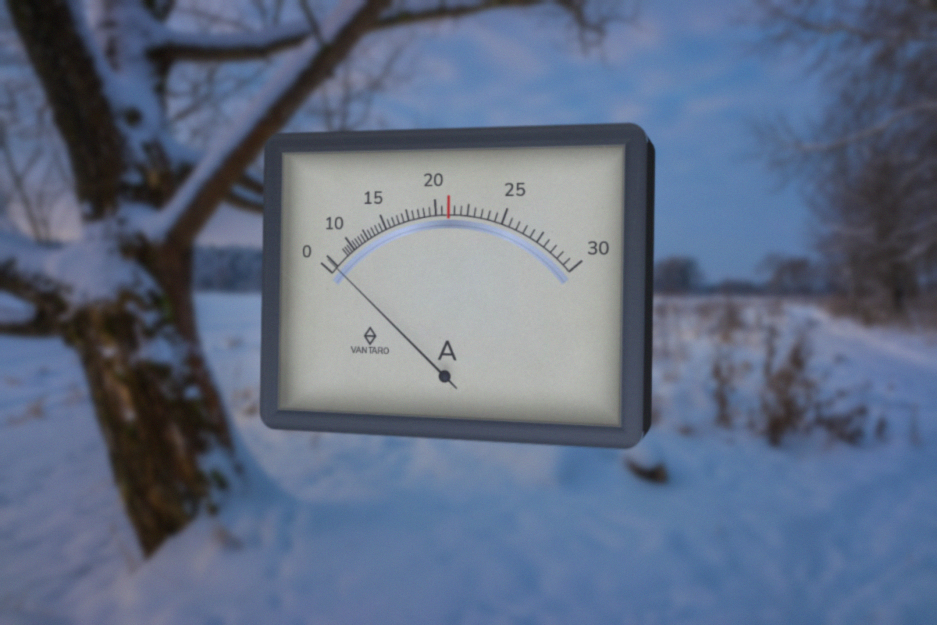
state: 5A
